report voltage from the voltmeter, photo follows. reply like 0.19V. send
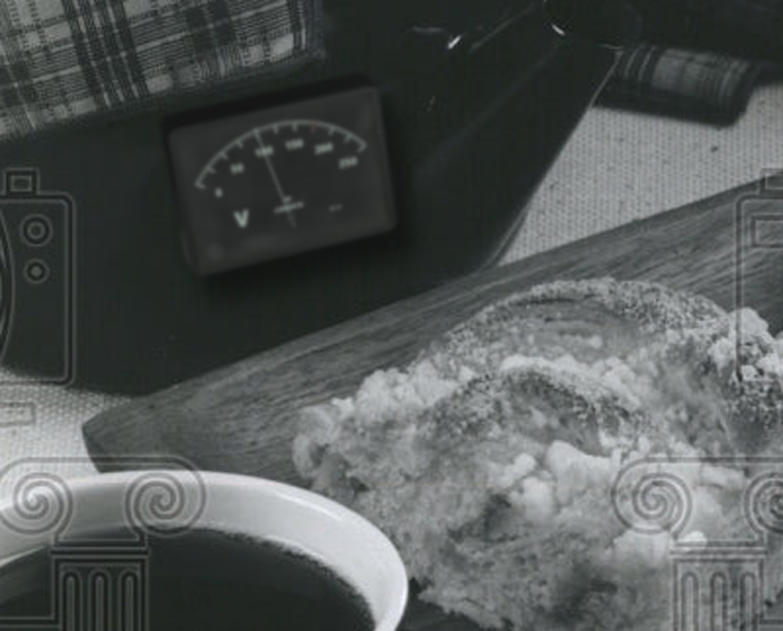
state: 100V
